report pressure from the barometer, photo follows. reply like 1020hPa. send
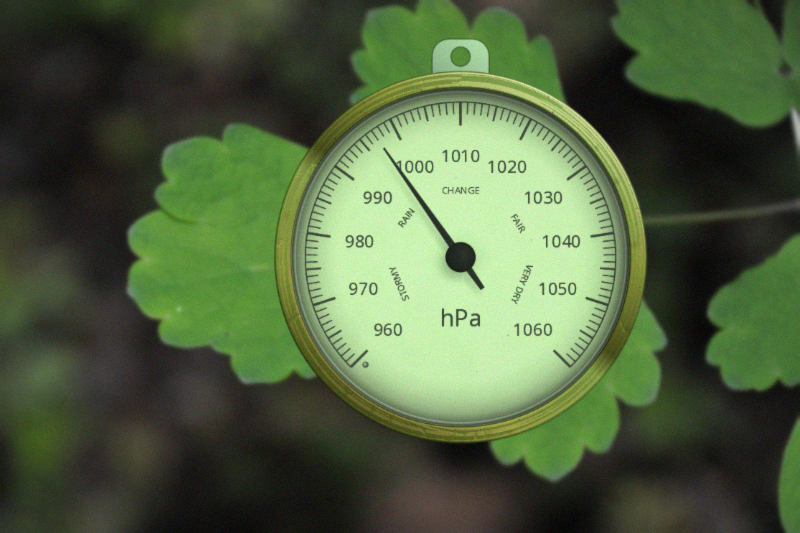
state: 997hPa
